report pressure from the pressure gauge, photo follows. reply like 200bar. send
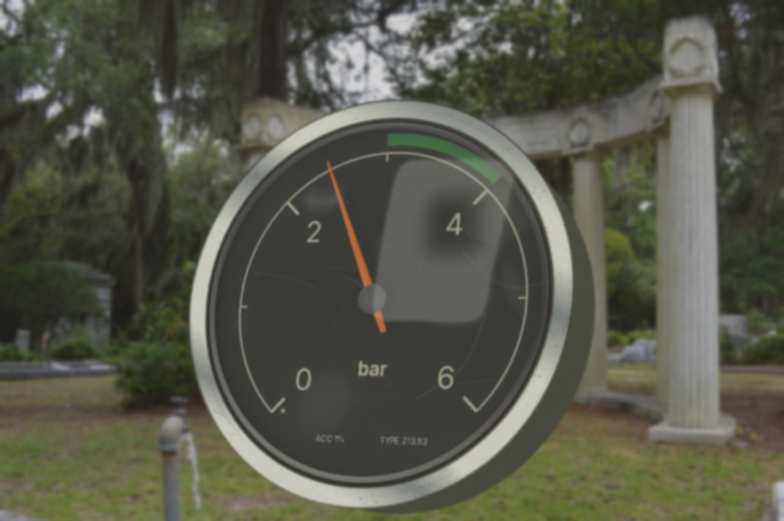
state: 2.5bar
